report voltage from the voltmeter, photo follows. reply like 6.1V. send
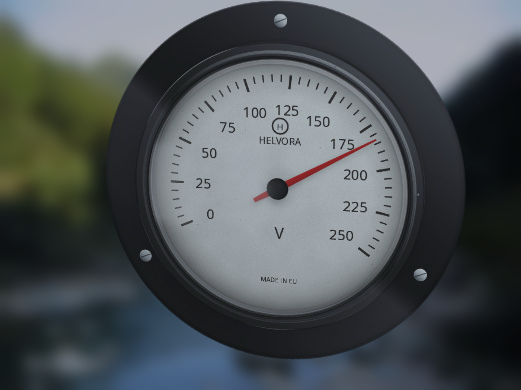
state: 182.5V
